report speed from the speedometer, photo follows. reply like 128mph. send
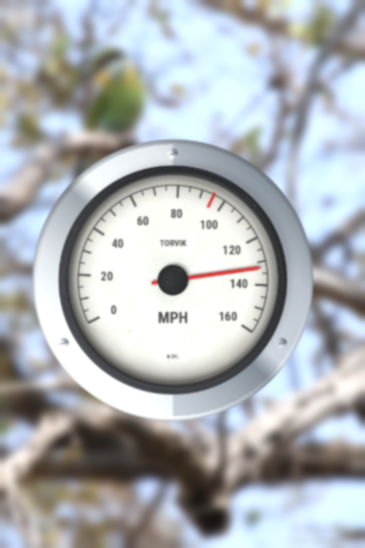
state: 132.5mph
